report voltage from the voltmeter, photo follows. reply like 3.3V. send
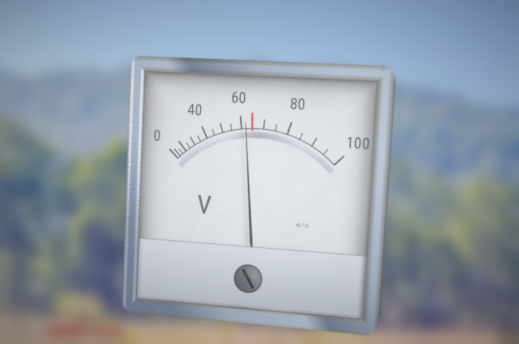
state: 62.5V
